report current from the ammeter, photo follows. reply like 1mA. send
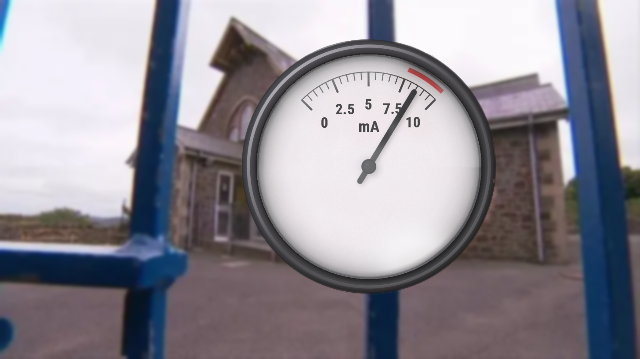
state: 8.5mA
